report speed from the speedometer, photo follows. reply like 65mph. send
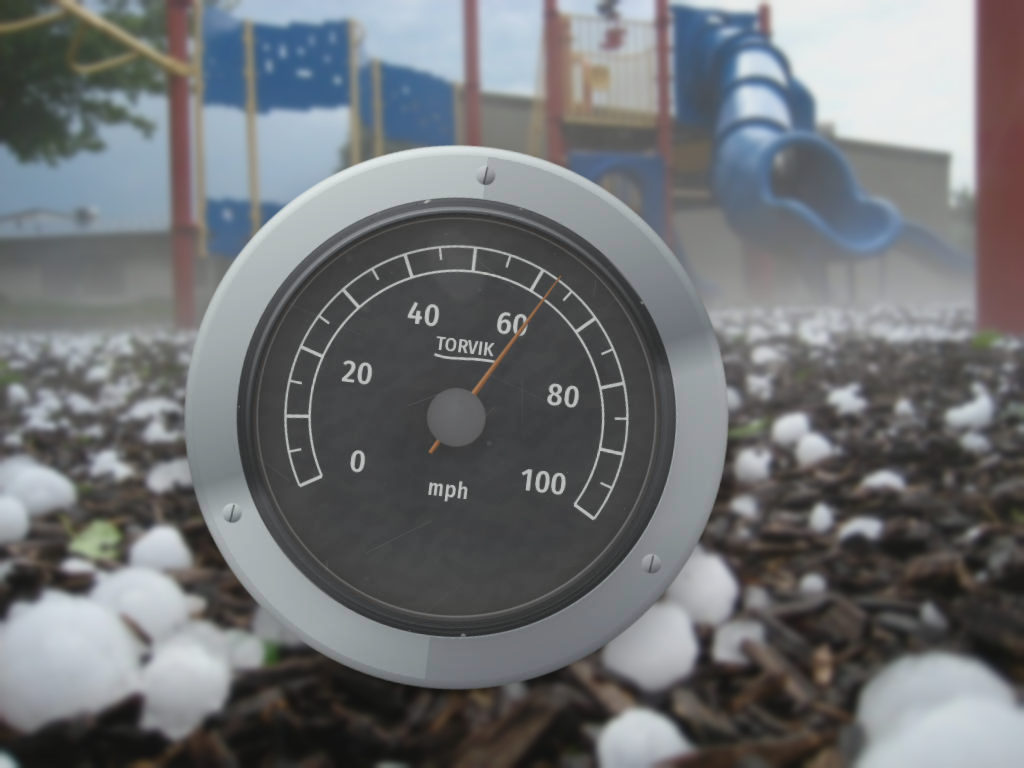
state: 62.5mph
